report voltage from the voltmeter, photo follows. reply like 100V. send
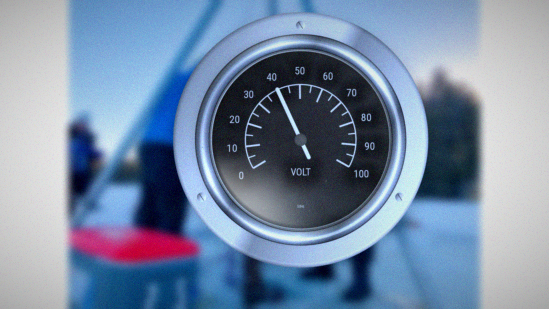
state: 40V
